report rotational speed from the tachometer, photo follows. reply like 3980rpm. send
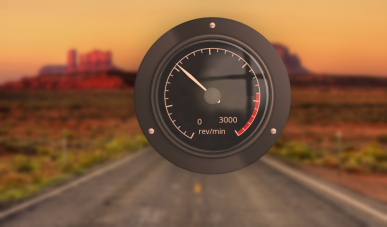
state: 1050rpm
